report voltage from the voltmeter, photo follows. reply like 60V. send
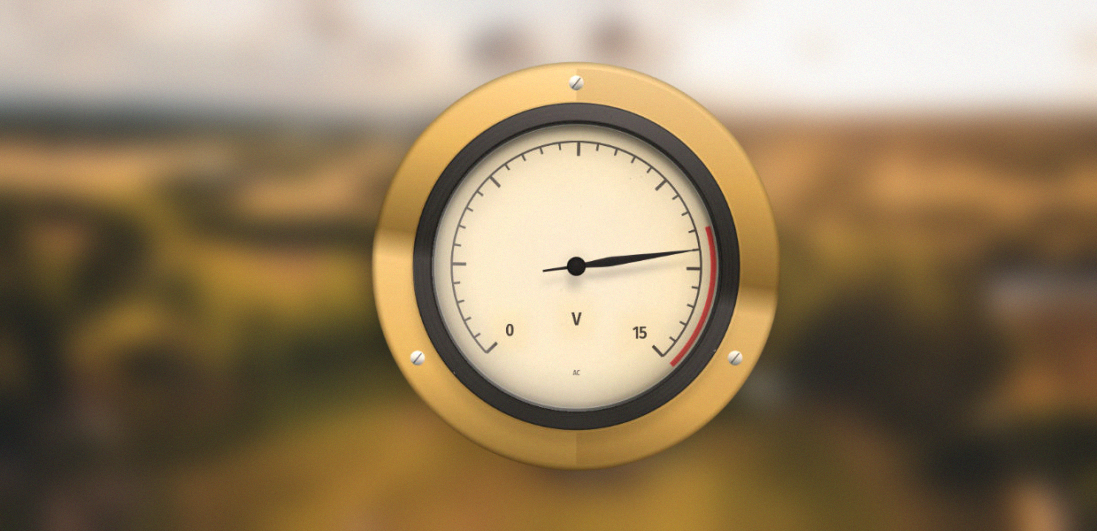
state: 12V
